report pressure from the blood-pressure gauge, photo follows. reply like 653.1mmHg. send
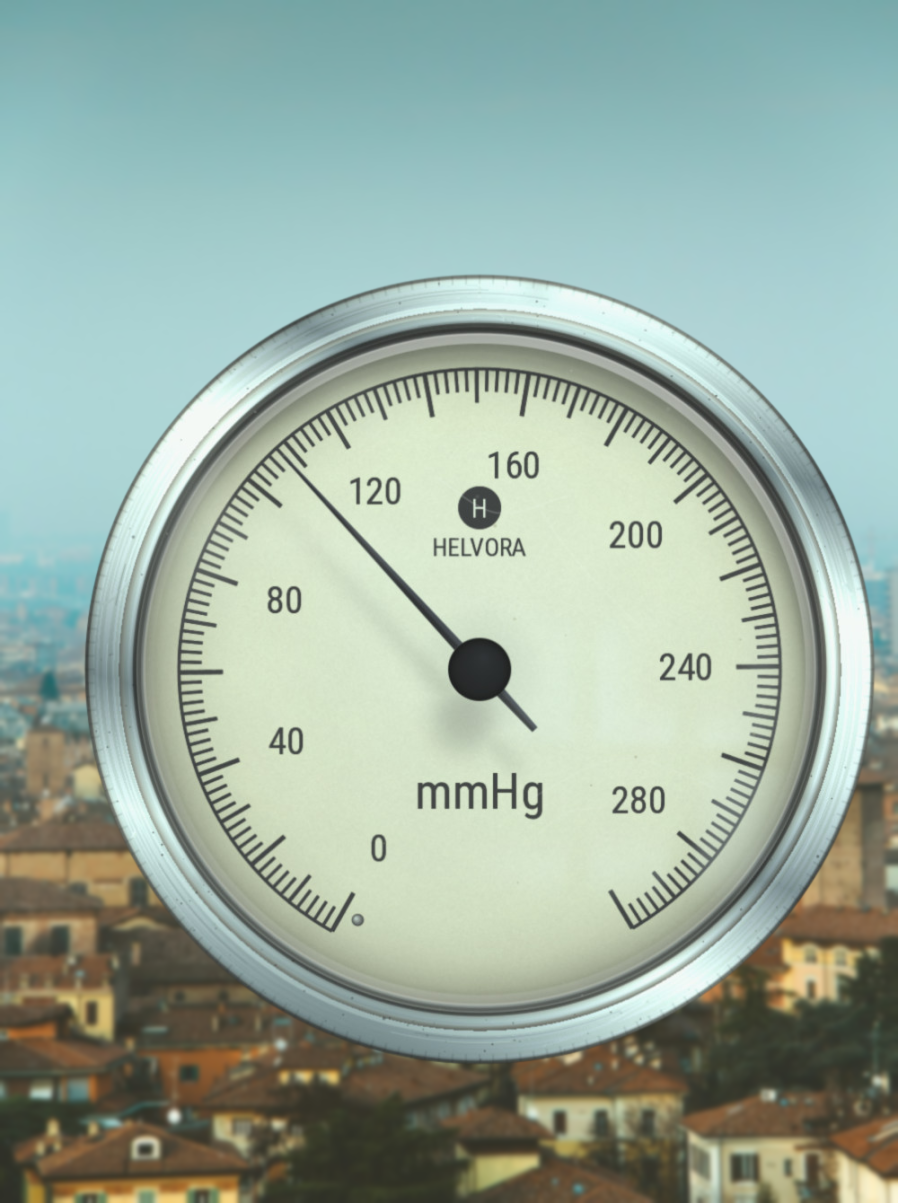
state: 108mmHg
